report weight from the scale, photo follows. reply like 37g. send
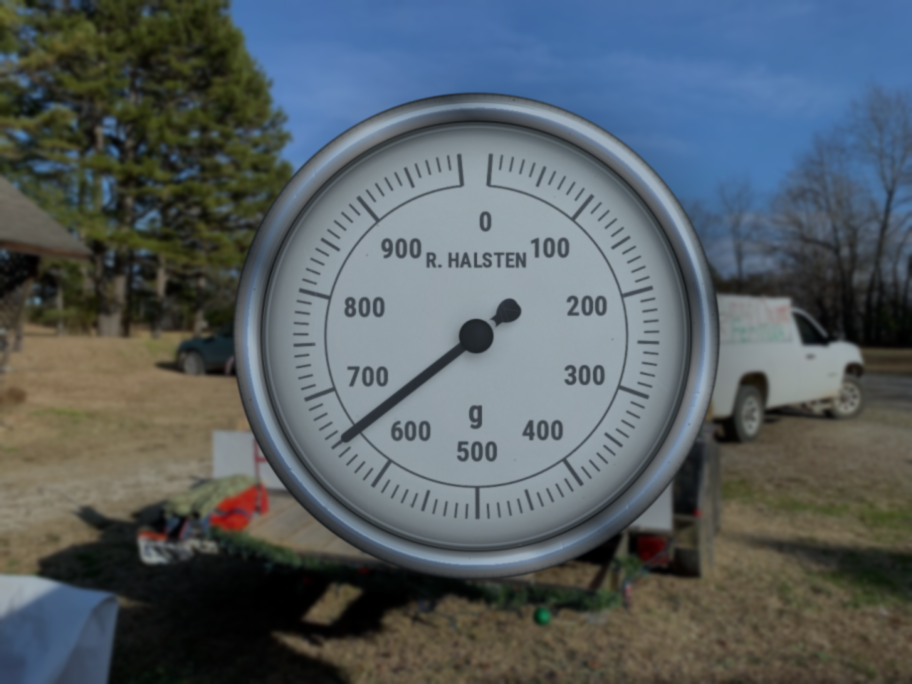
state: 650g
